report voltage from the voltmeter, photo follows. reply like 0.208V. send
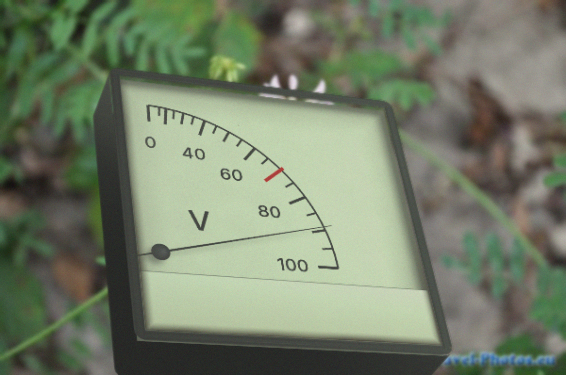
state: 90V
